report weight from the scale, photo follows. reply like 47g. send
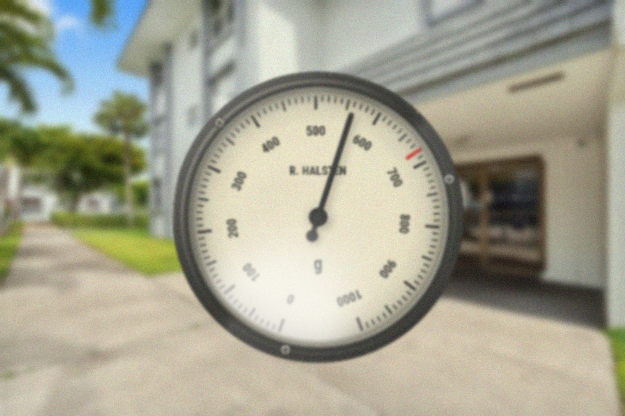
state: 560g
